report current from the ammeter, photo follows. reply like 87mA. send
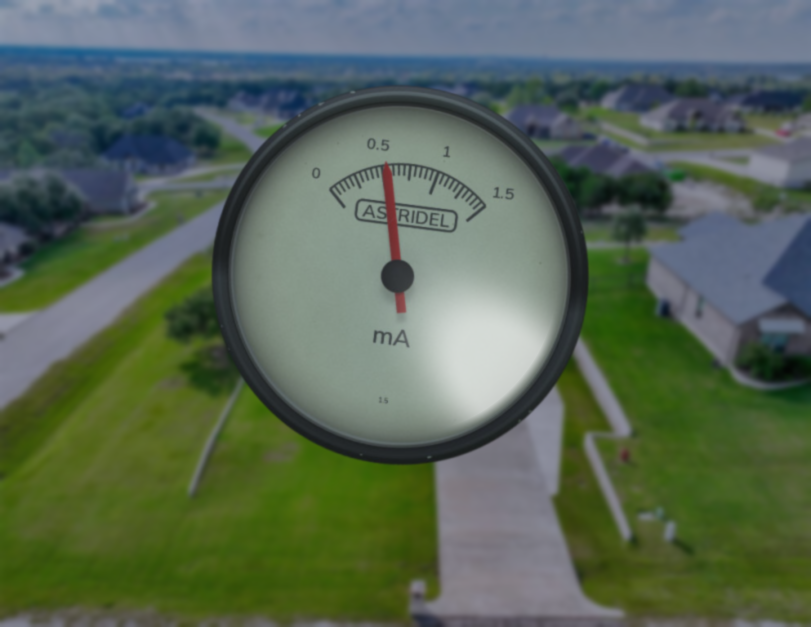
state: 0.55mA
